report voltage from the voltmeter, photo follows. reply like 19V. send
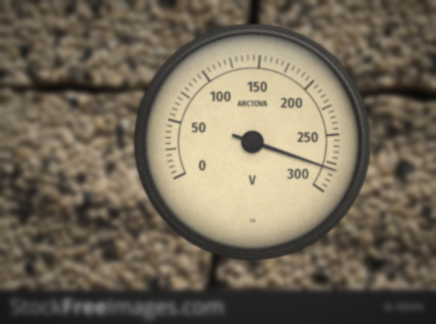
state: 280V
